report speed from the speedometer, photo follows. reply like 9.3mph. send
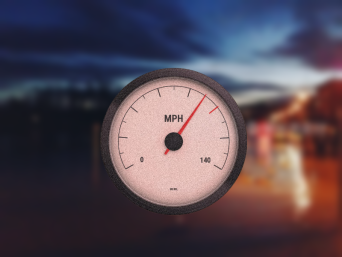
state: 90mph
